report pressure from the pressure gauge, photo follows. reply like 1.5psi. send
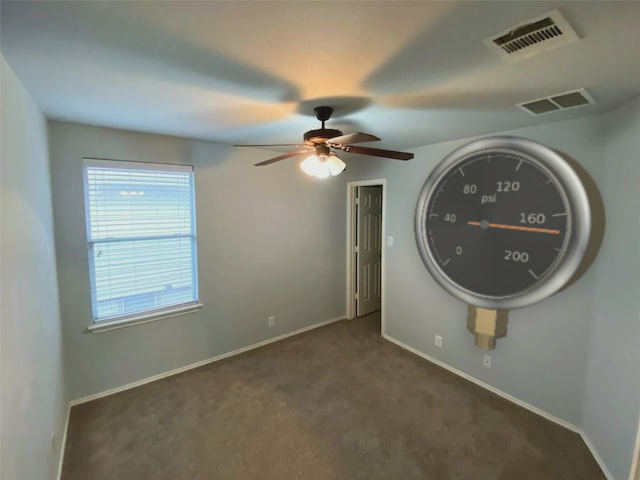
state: 170psi
